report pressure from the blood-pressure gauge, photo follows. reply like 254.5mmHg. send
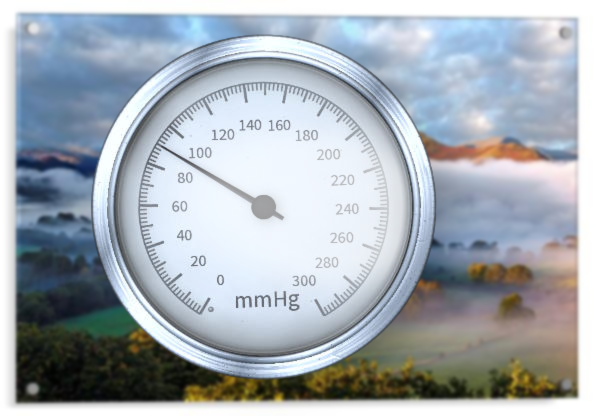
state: 90mmHg
